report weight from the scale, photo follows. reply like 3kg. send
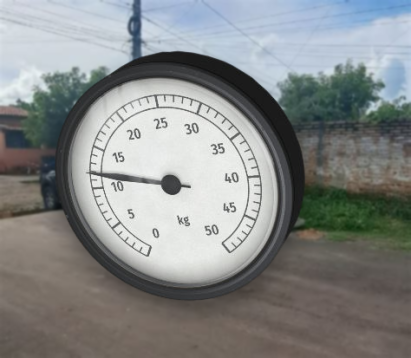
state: 12kg
